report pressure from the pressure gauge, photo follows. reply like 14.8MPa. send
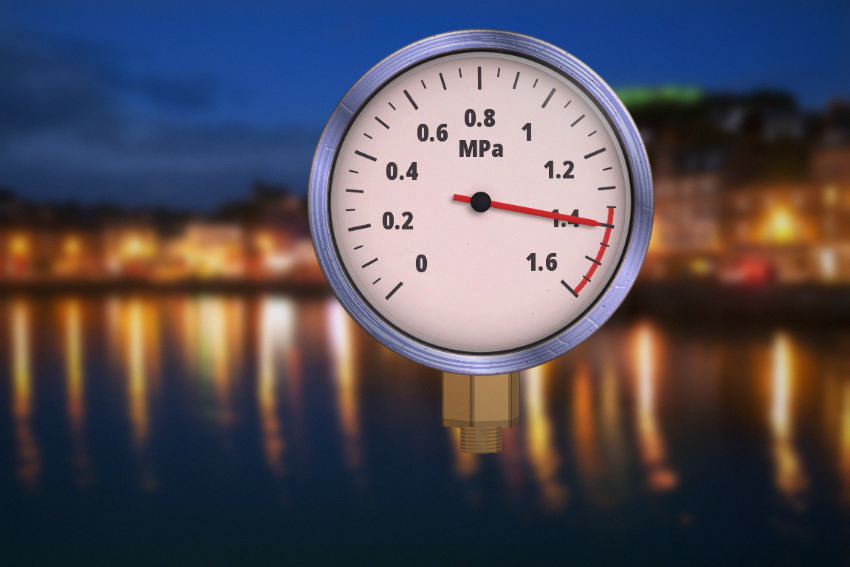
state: 1.4MPa
